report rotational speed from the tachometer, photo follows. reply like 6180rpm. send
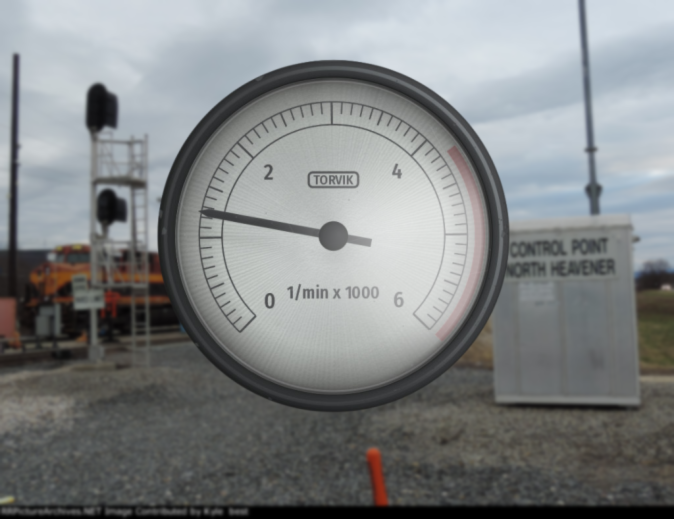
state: 1250rpm
